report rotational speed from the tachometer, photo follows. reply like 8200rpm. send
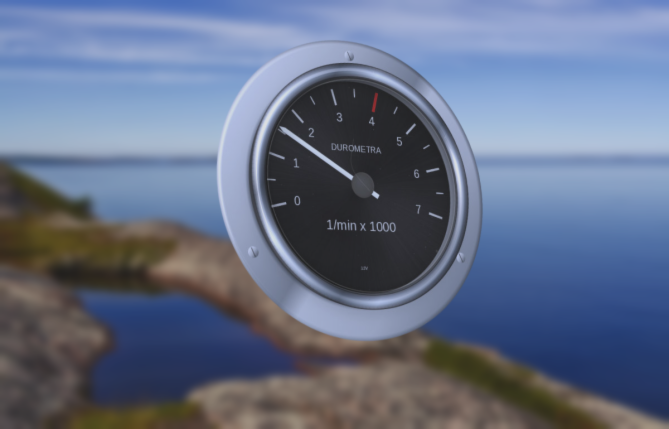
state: 1500rpm
